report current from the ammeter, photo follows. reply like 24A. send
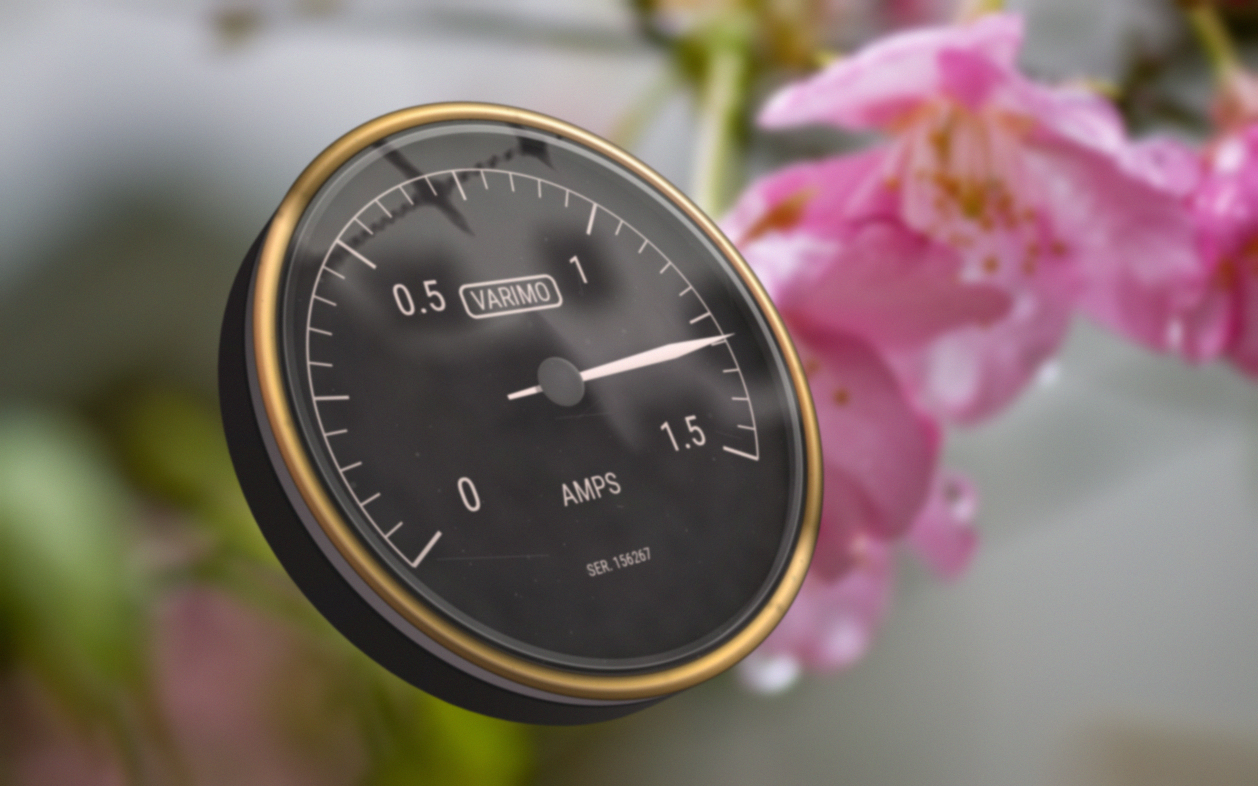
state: 1.3A
